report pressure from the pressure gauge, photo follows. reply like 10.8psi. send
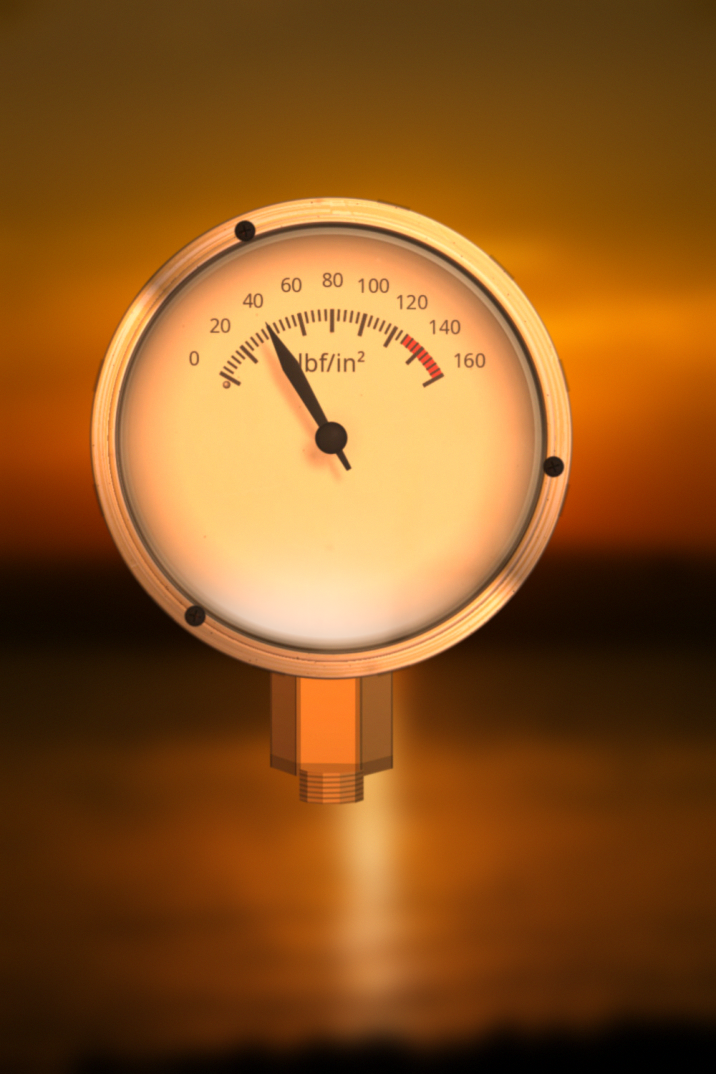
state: 40psi
